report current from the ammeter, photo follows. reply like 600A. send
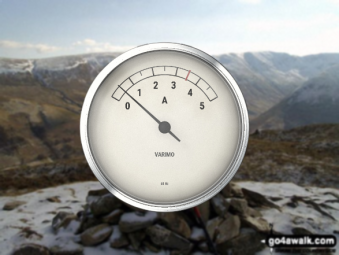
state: 0.5A
